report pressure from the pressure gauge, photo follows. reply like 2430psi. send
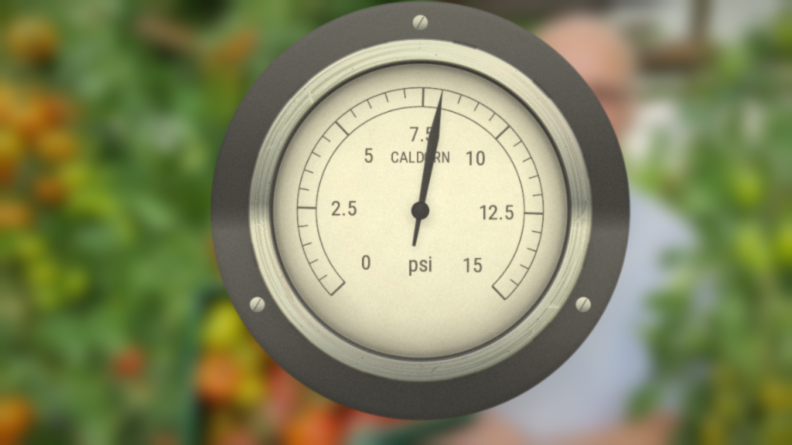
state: 8psi
